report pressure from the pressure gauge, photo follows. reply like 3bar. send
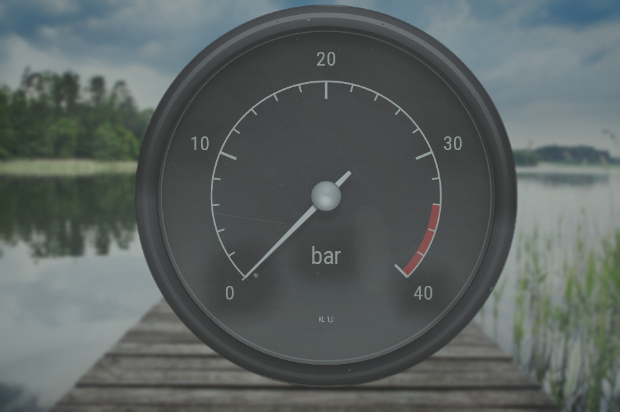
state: 0bar
